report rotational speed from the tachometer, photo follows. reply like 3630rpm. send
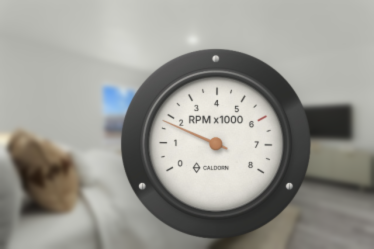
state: 1750rpm
